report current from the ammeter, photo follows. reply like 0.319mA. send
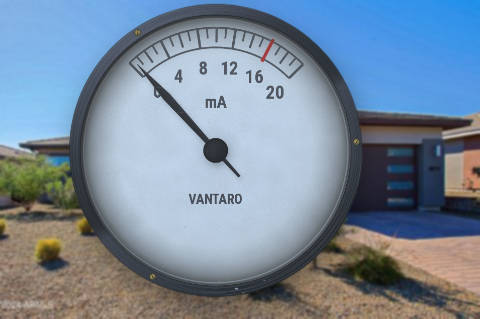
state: 0.5mA
